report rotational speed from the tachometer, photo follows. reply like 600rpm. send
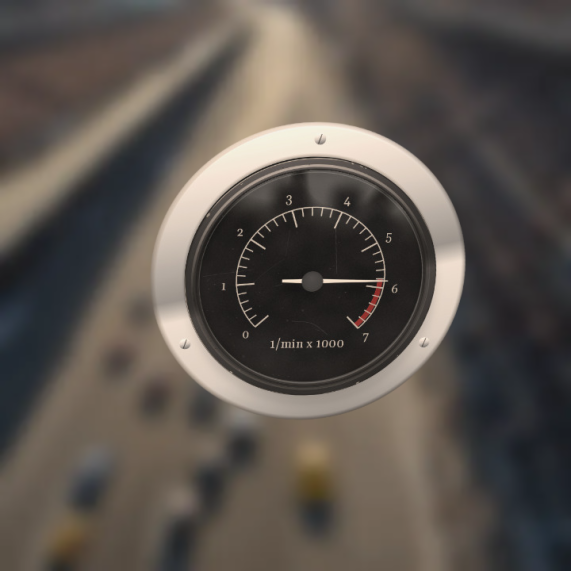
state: 5800rpm
